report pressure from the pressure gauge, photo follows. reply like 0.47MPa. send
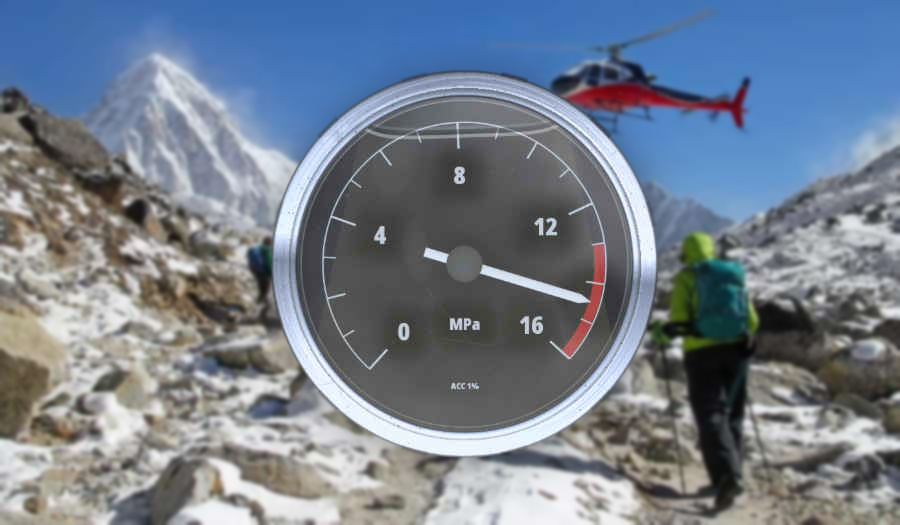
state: 14.5MPa
